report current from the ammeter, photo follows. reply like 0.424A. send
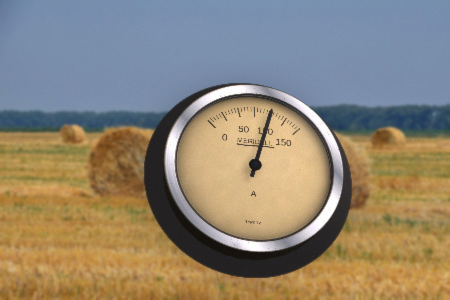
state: 100A
